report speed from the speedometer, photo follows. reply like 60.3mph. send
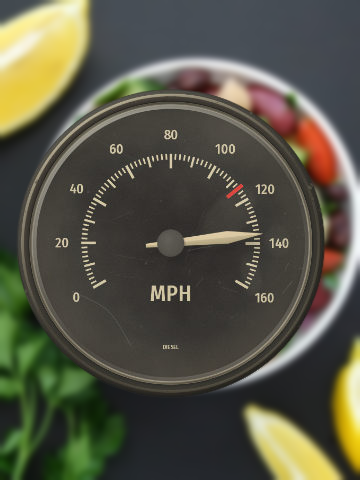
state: 136mph
